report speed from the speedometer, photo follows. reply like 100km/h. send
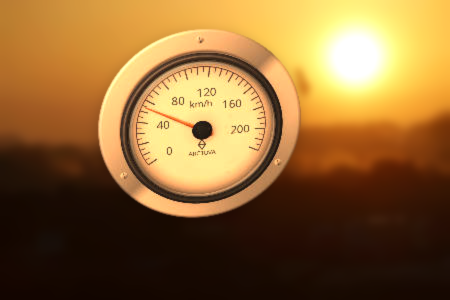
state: 55km/h
